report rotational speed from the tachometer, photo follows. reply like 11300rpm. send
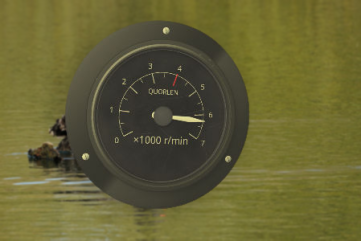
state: 6250rpm
